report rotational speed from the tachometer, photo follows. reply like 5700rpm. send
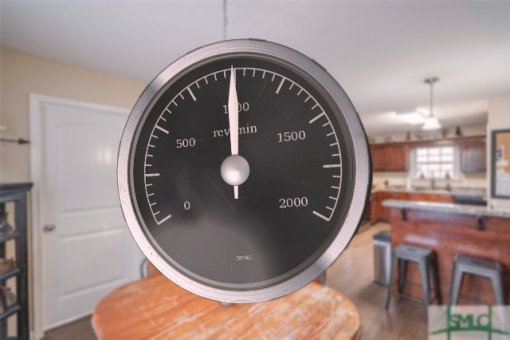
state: 1000rpm
